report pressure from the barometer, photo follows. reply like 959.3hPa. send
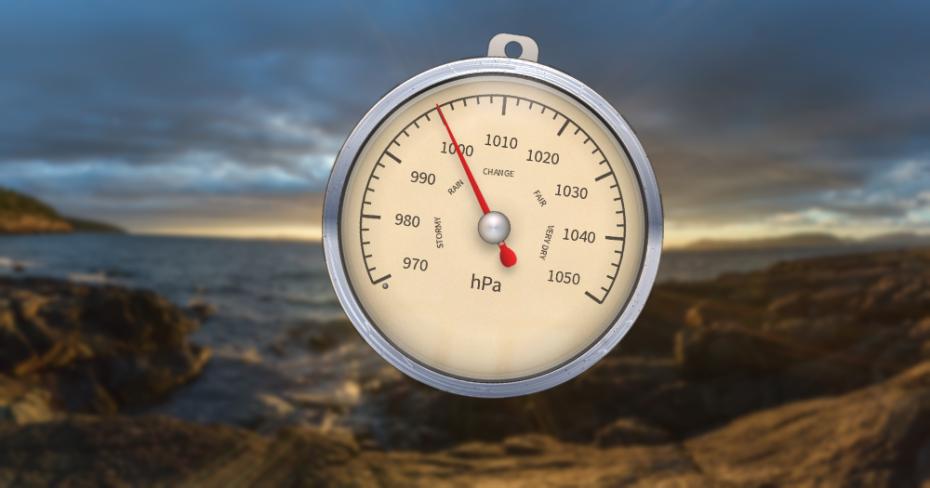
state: 1000hPa
